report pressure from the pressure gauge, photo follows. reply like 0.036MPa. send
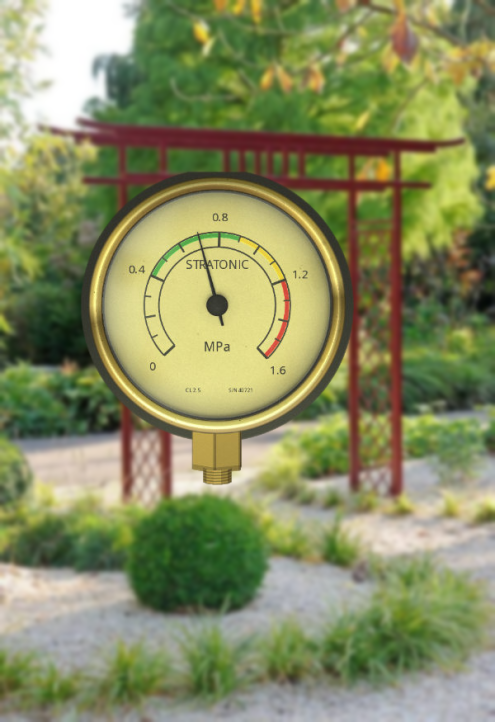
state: 0.7MPa
